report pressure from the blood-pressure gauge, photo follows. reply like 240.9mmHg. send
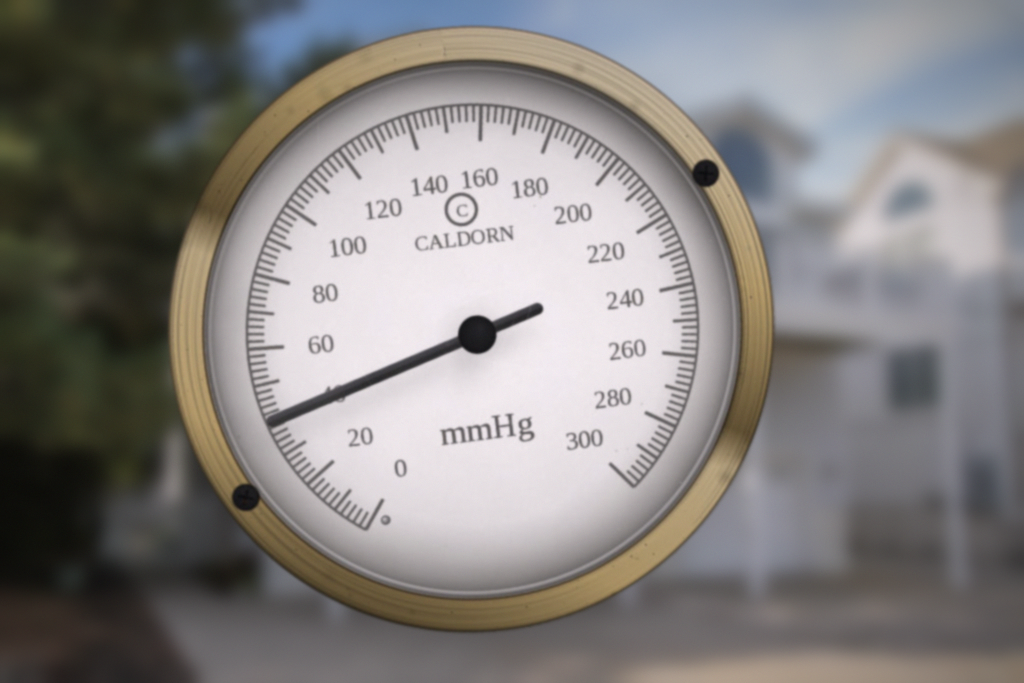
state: 40mmHg
